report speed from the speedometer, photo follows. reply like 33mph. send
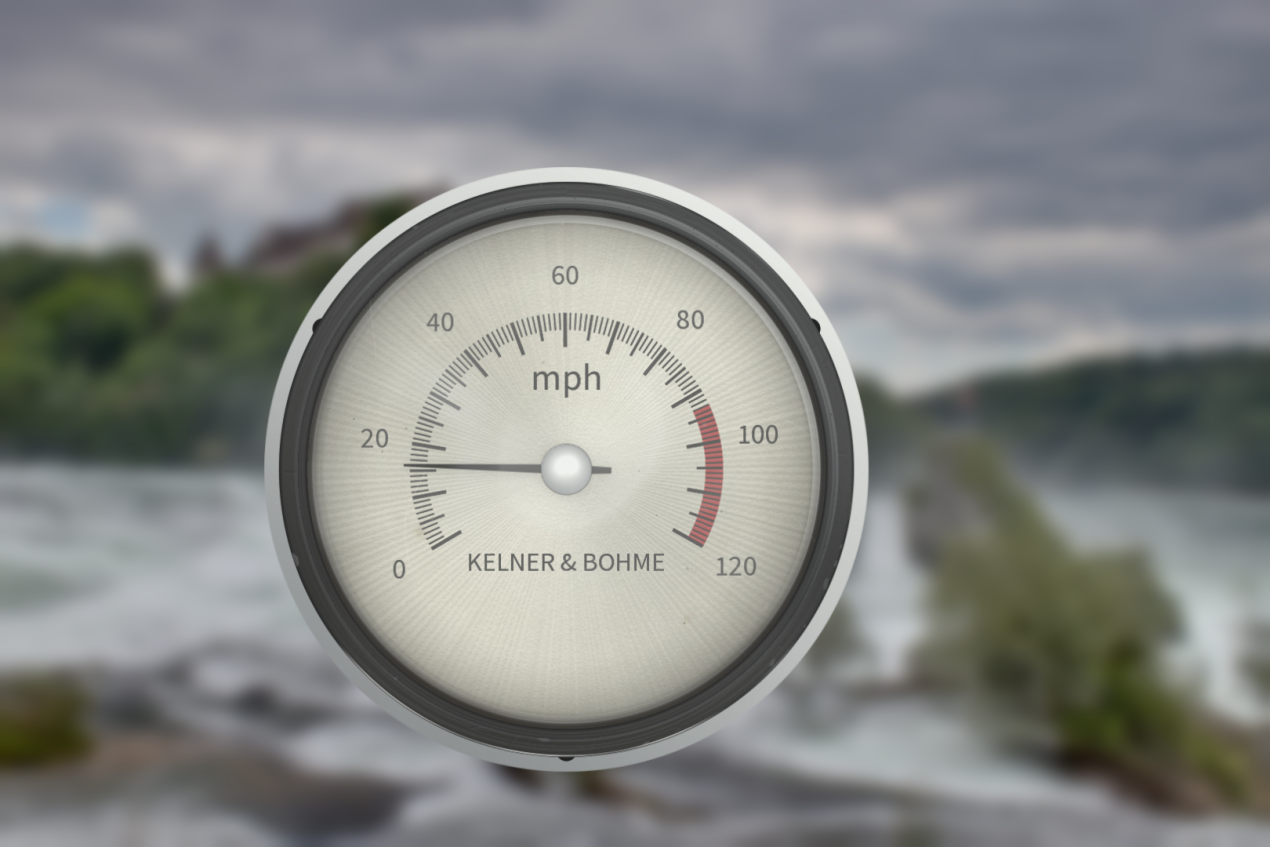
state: 16mph
